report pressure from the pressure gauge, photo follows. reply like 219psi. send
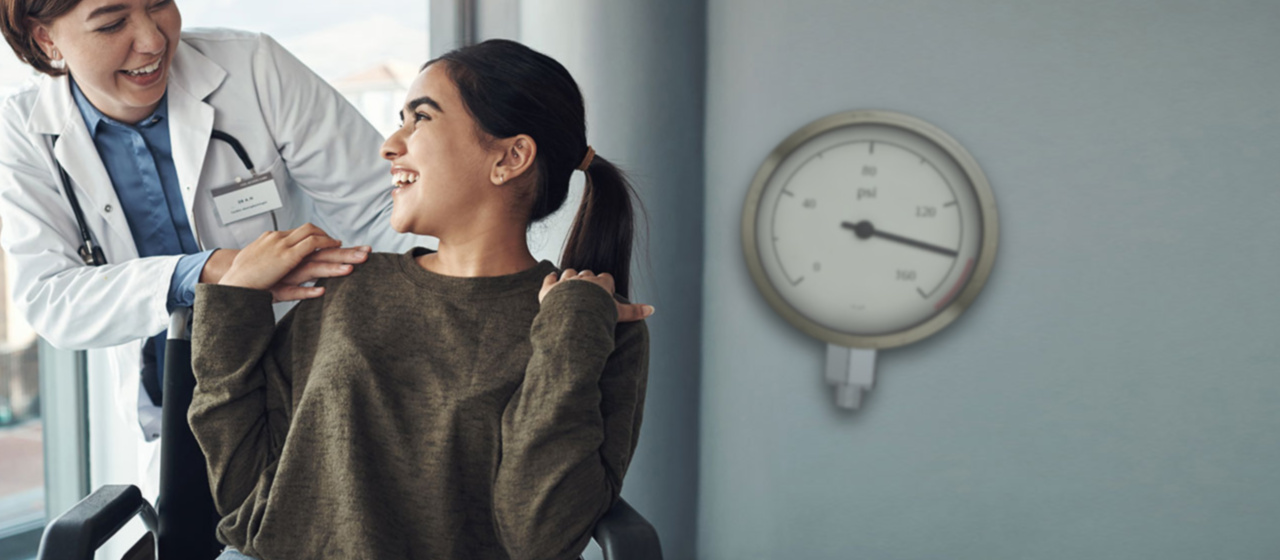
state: 140psi
